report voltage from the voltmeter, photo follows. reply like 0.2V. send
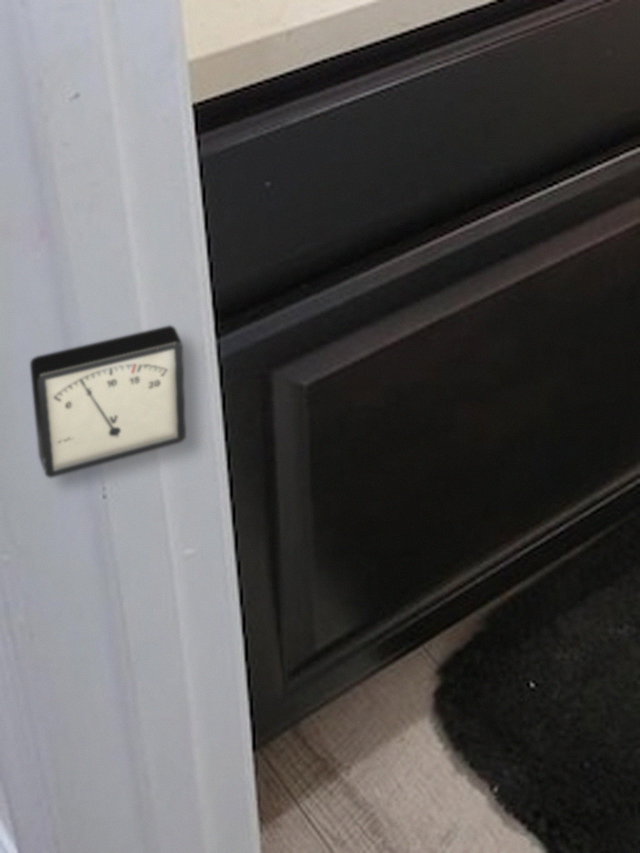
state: 5V
